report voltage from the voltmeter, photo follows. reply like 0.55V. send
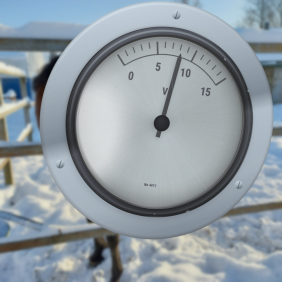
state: 8V
